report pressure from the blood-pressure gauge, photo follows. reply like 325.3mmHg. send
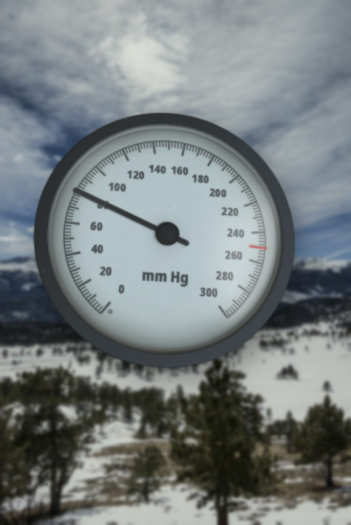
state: 80mmHg
